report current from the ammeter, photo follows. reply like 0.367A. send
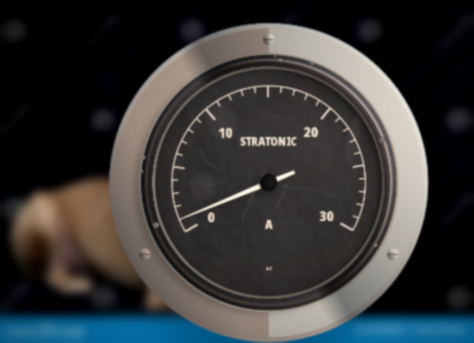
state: 1A
